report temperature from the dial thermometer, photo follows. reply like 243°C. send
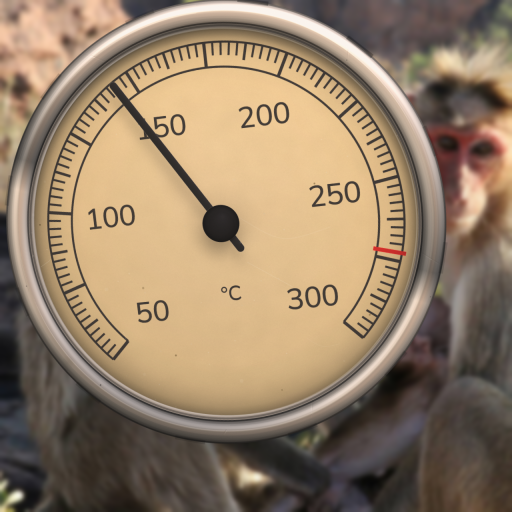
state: 145°C
